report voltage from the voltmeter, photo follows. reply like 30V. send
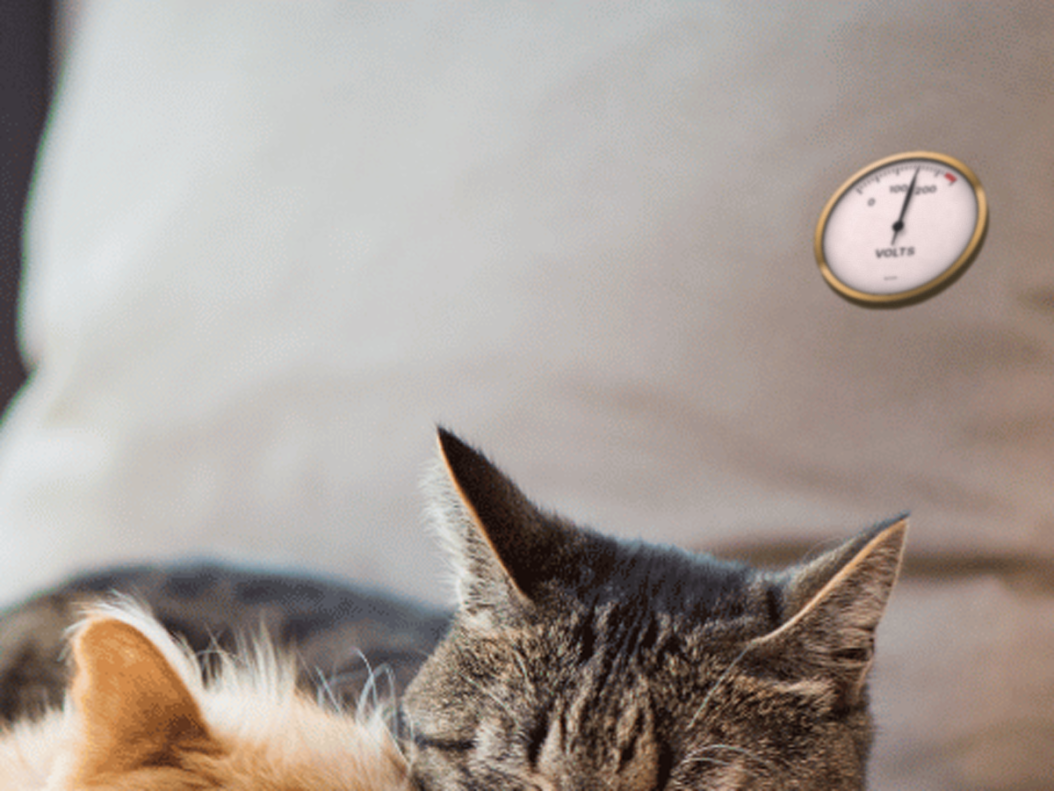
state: 150V
